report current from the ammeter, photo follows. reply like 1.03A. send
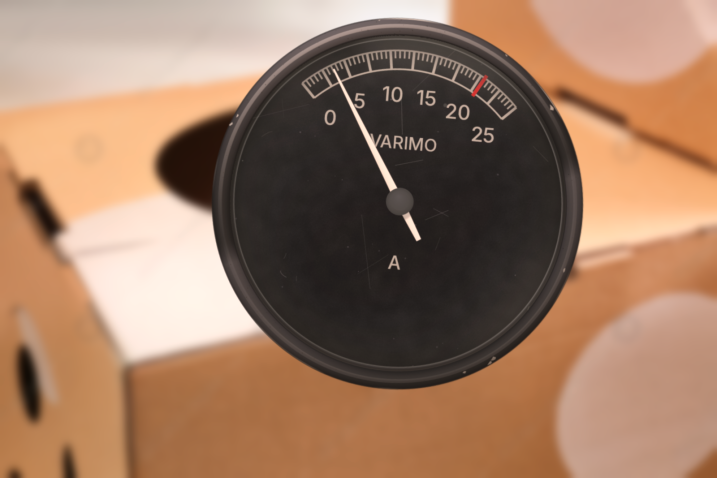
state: 3.5A
